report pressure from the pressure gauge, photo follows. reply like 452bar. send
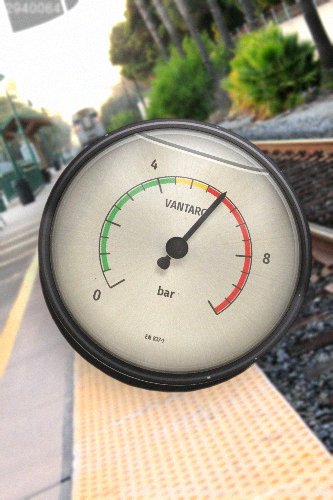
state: 6bar
